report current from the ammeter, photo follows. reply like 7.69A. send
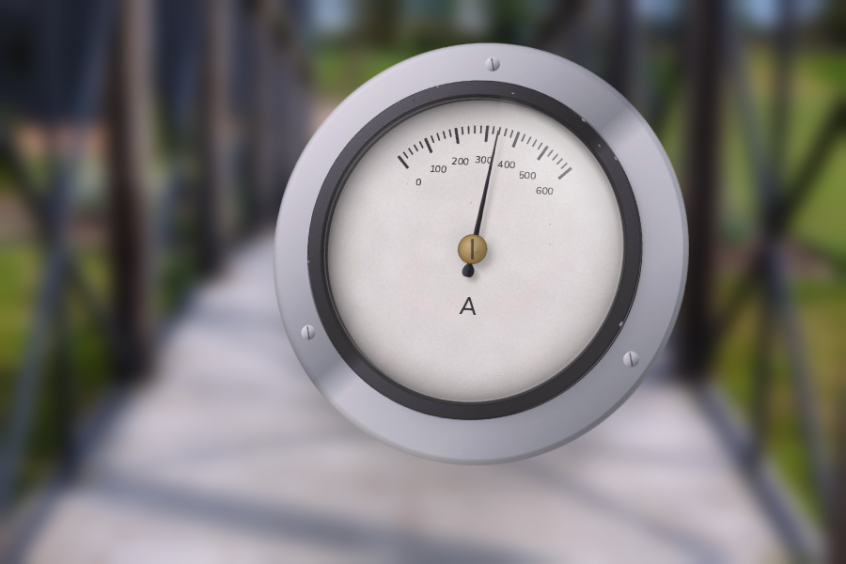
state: 340A
